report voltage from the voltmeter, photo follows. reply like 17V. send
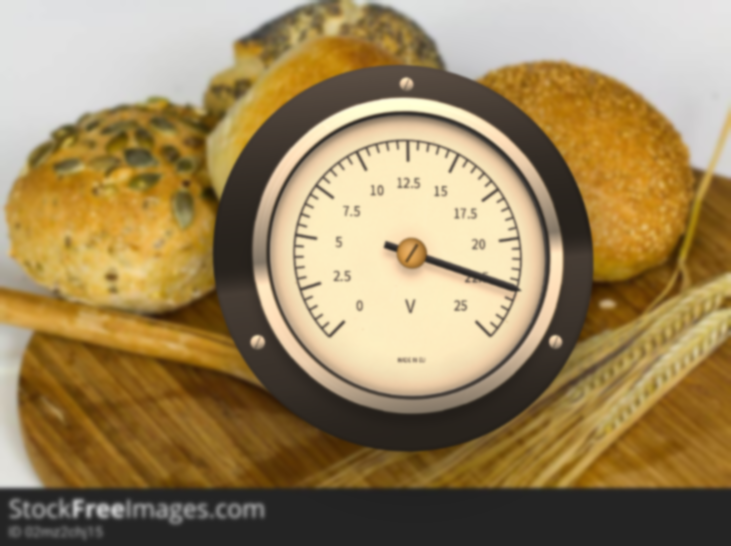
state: 22.5V
